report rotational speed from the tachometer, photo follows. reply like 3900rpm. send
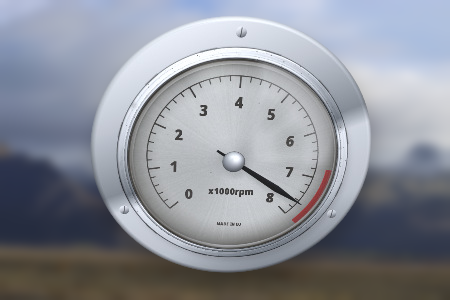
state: 7600rpm
